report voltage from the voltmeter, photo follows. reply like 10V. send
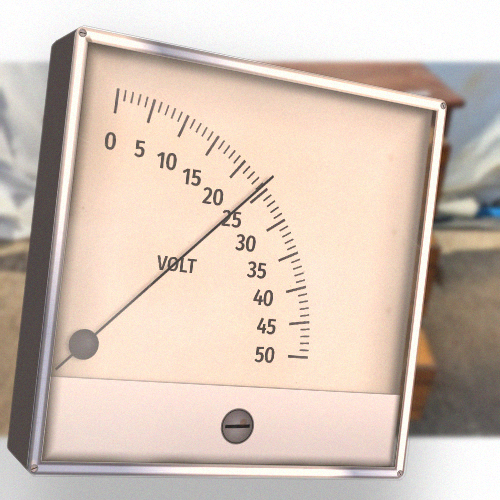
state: 24V
